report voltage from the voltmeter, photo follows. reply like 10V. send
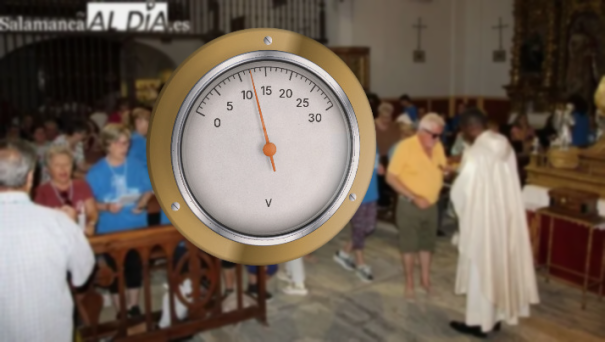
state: 12V
